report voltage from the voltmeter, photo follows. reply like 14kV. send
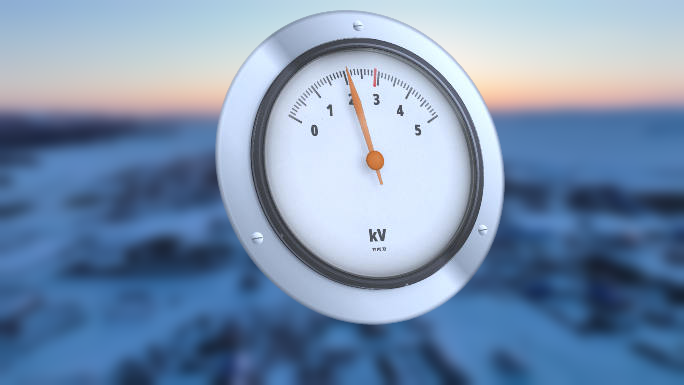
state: 2kV
